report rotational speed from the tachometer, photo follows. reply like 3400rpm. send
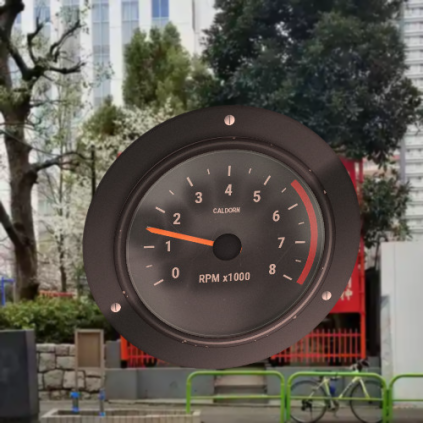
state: 1500rpm
